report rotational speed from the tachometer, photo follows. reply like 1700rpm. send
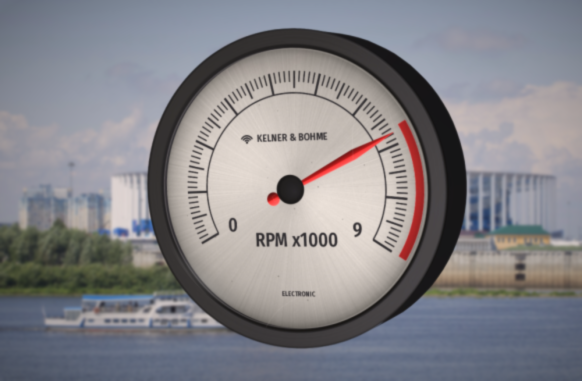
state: 6800rpm
